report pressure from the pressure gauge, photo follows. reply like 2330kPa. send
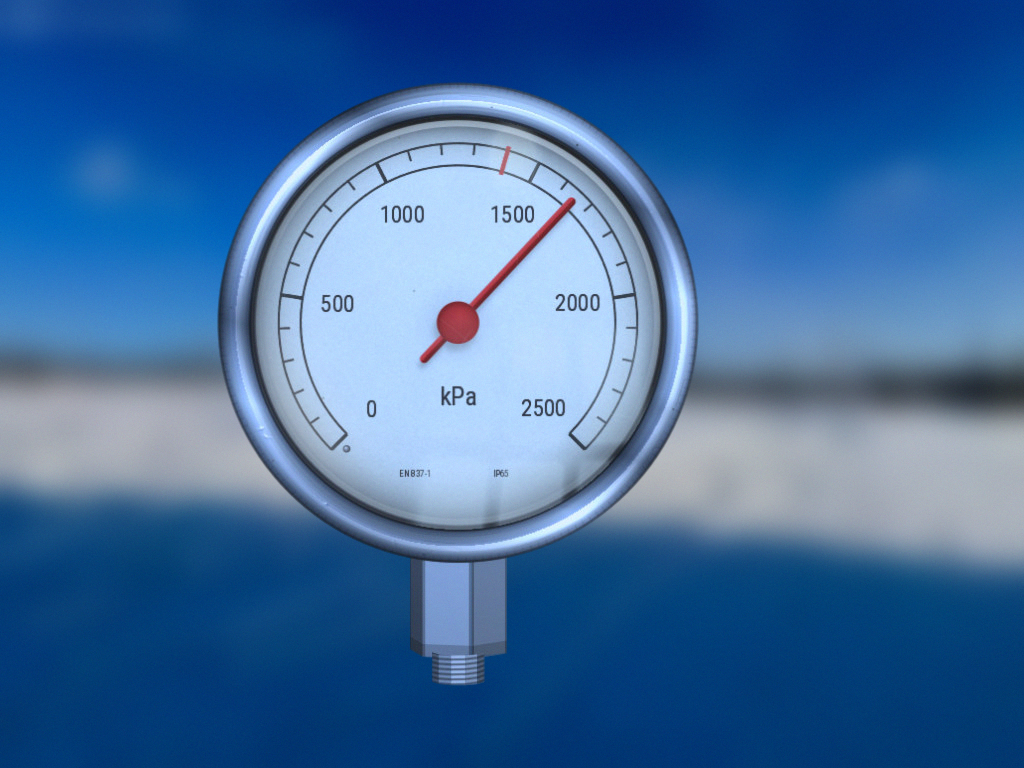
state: 1650kPa
